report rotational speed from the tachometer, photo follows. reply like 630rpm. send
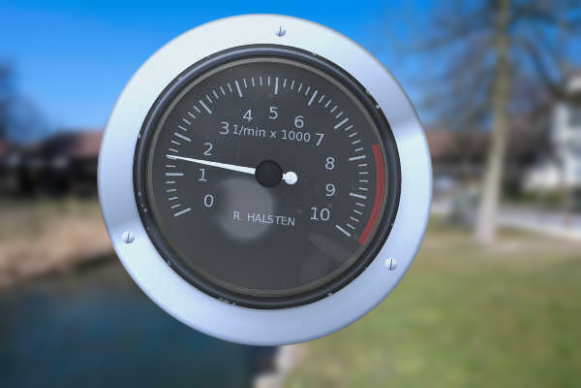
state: 1400rpm
